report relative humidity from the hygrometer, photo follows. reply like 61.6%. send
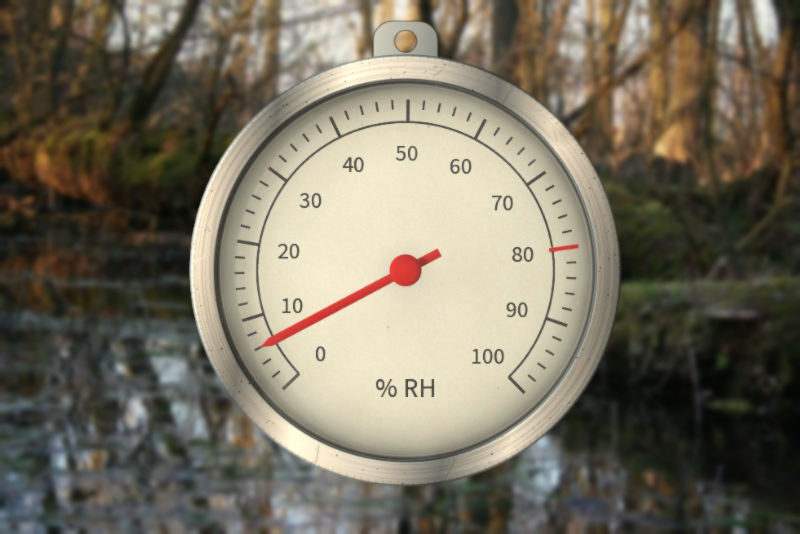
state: 6%
